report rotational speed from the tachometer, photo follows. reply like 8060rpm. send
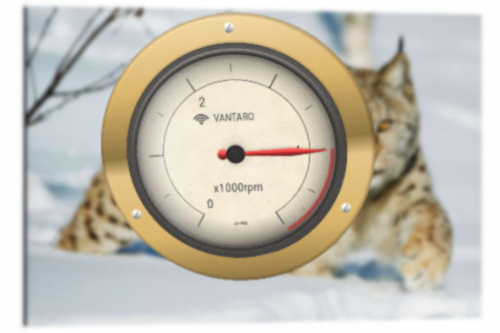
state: 4000rpm
